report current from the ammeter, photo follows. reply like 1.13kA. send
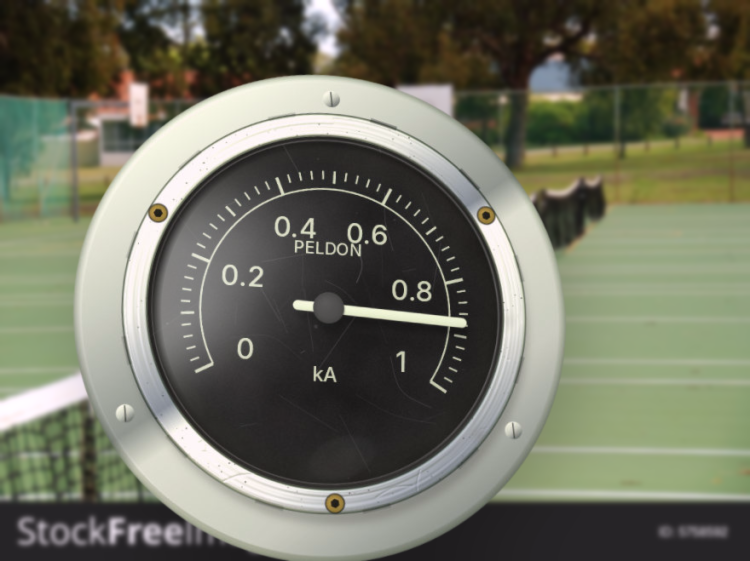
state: 0.88kA
